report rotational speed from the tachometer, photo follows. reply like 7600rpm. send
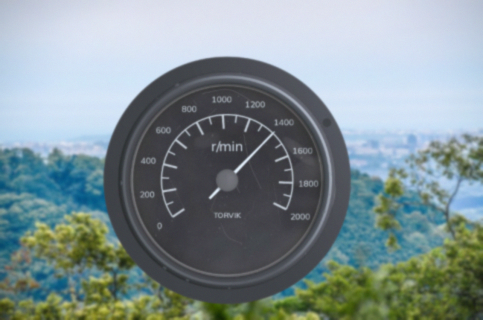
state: 1400rpm
